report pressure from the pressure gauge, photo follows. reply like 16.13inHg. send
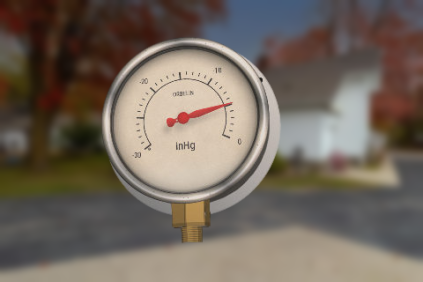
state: -5inHg
